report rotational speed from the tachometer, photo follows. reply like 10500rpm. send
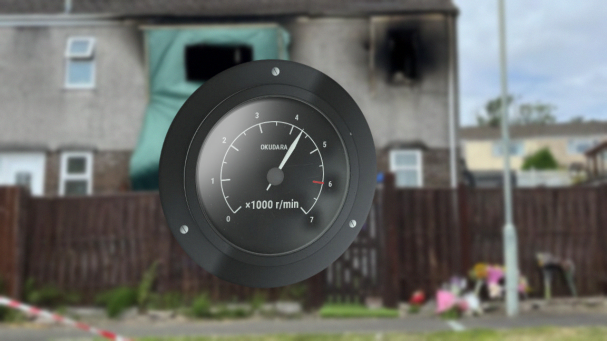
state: 4250rpm
